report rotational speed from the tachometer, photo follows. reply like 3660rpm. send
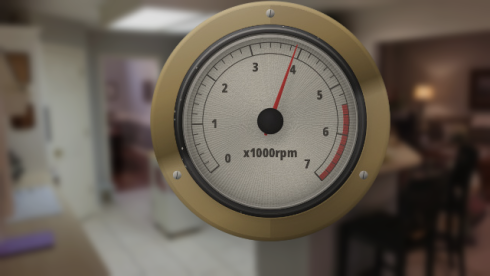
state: 3900rpm
